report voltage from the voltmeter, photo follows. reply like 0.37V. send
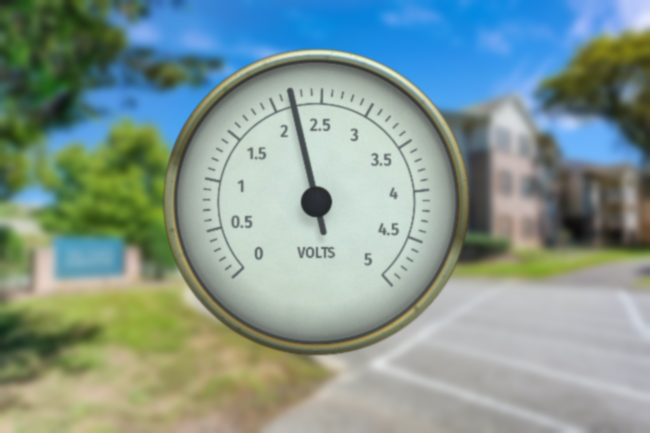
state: 2.2V
